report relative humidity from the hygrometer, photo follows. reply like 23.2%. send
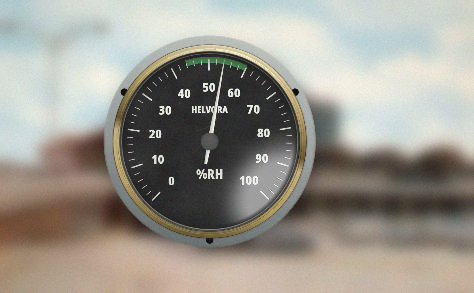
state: 54%
